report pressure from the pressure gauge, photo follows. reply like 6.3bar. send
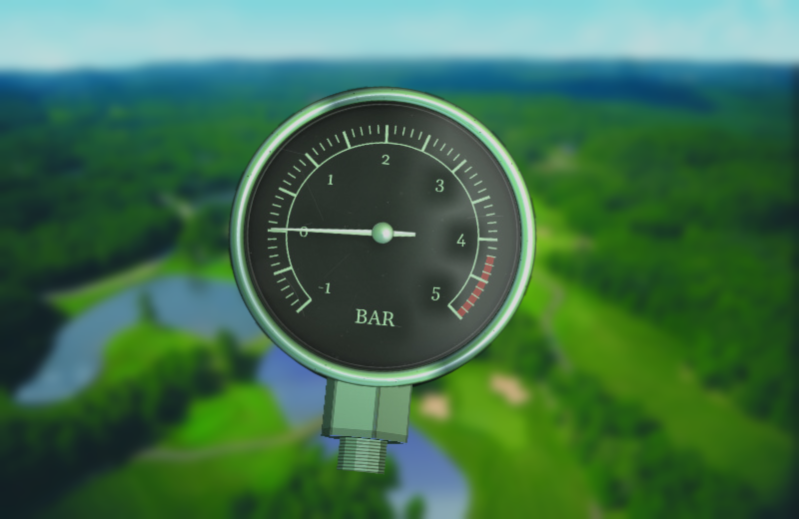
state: 0bar
